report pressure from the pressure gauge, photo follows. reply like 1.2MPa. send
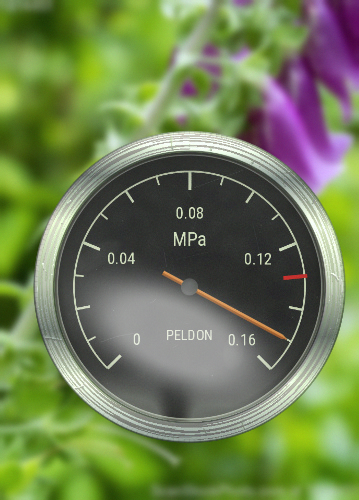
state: 0.15MPa
